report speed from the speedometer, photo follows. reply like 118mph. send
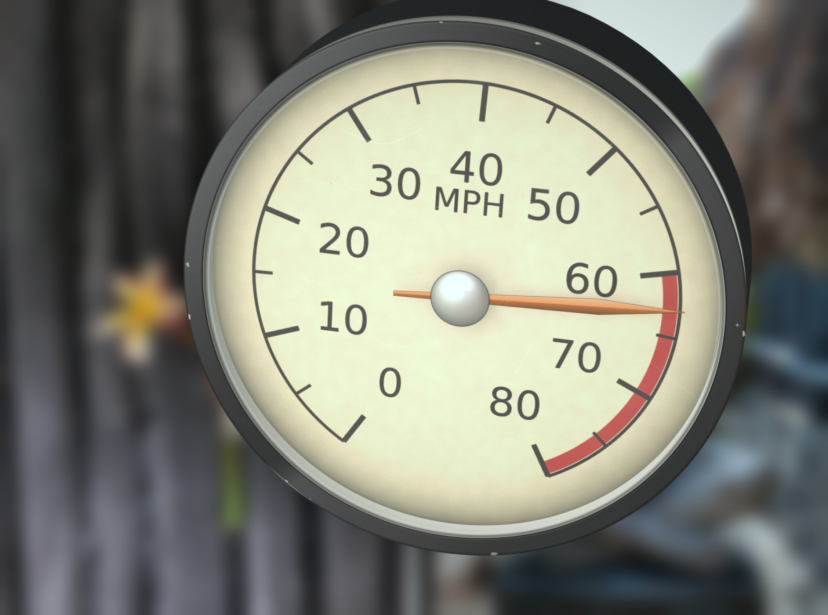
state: 62.5mph
